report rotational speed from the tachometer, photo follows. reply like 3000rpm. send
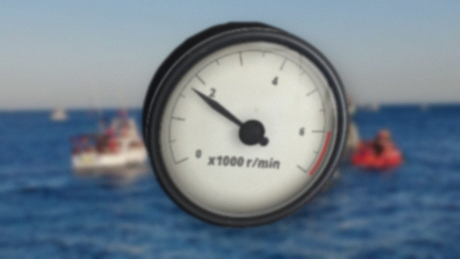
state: 1750rpm
